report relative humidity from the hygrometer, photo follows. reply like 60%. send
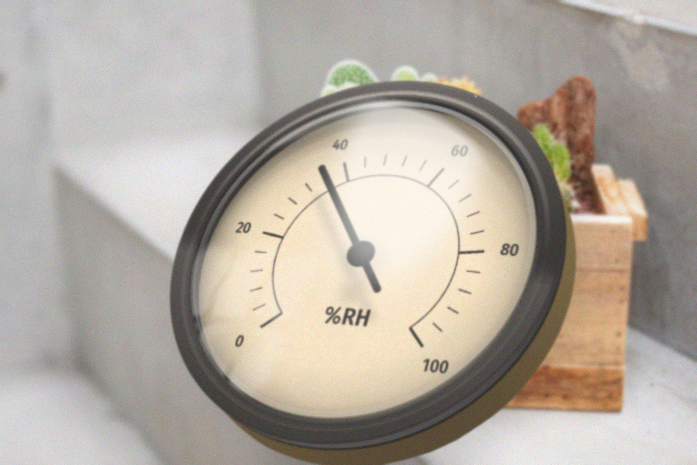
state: 36%
